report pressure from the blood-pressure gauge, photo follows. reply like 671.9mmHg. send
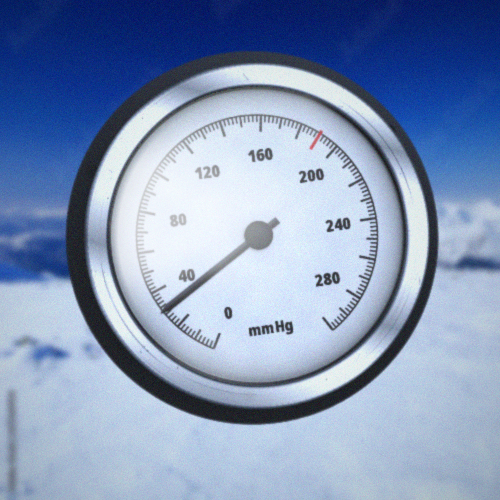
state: 30mmHg
